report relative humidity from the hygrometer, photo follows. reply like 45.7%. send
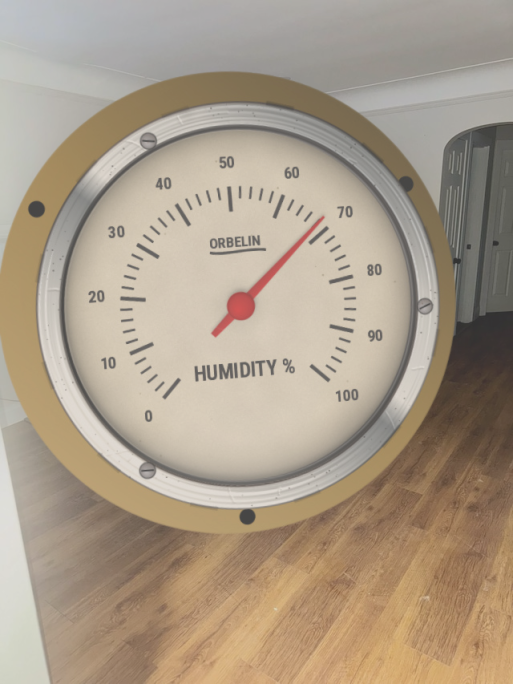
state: 68%
